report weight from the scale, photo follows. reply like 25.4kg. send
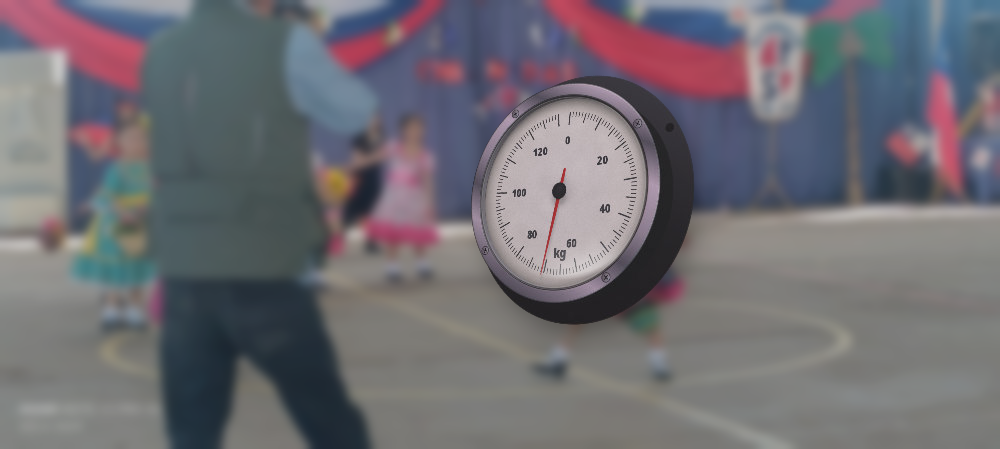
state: 70kg
